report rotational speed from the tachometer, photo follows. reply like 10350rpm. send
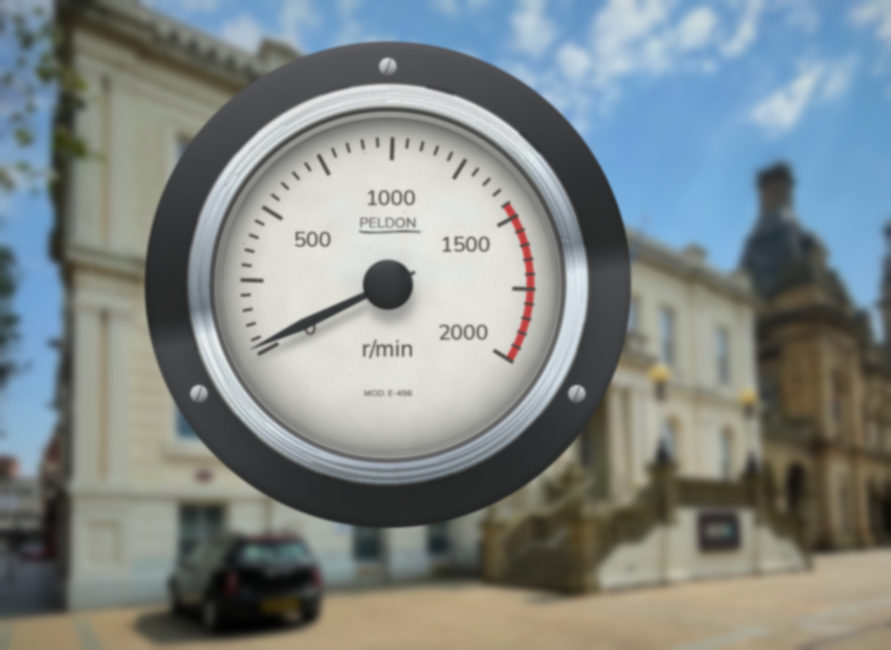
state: 25rpm
